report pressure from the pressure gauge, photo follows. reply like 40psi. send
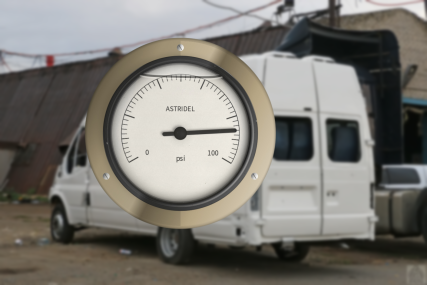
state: 86psi
